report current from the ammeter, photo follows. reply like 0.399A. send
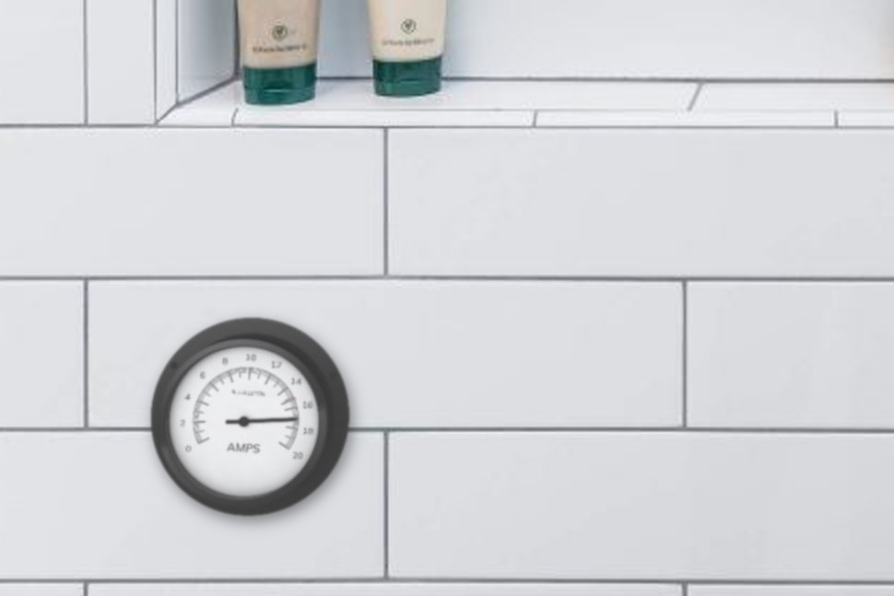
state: 17A
